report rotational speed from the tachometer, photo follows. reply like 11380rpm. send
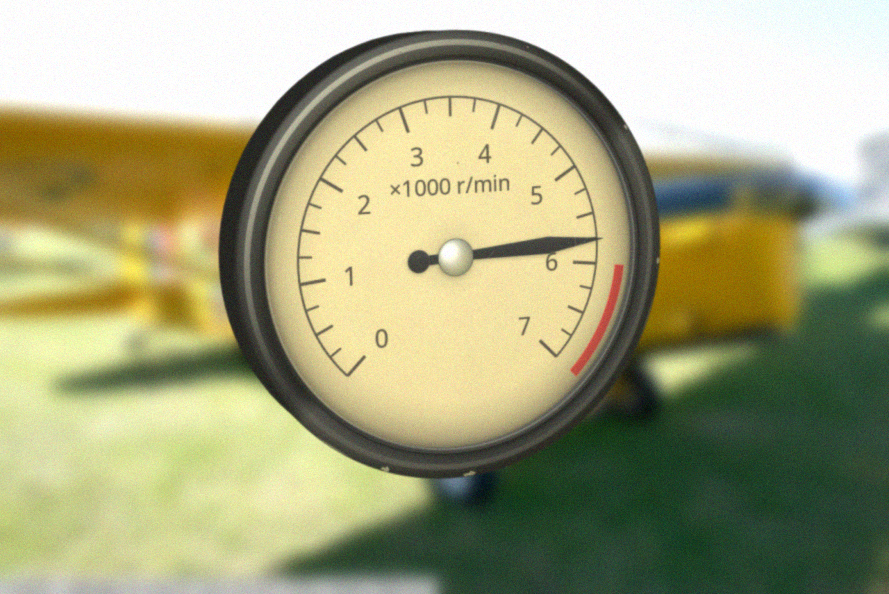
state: 5750rpm
